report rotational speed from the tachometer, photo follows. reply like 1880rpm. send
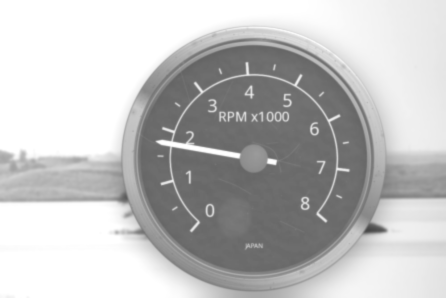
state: 1750rpm
